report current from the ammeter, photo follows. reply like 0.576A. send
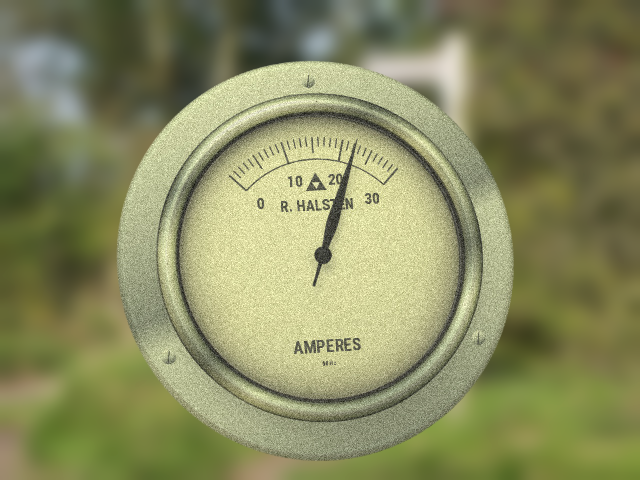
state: 22A
